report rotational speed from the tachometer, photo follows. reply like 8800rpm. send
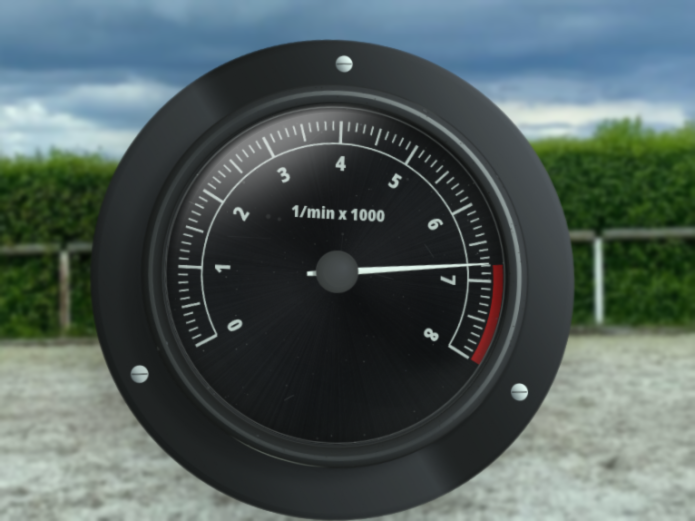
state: 6800rpm
